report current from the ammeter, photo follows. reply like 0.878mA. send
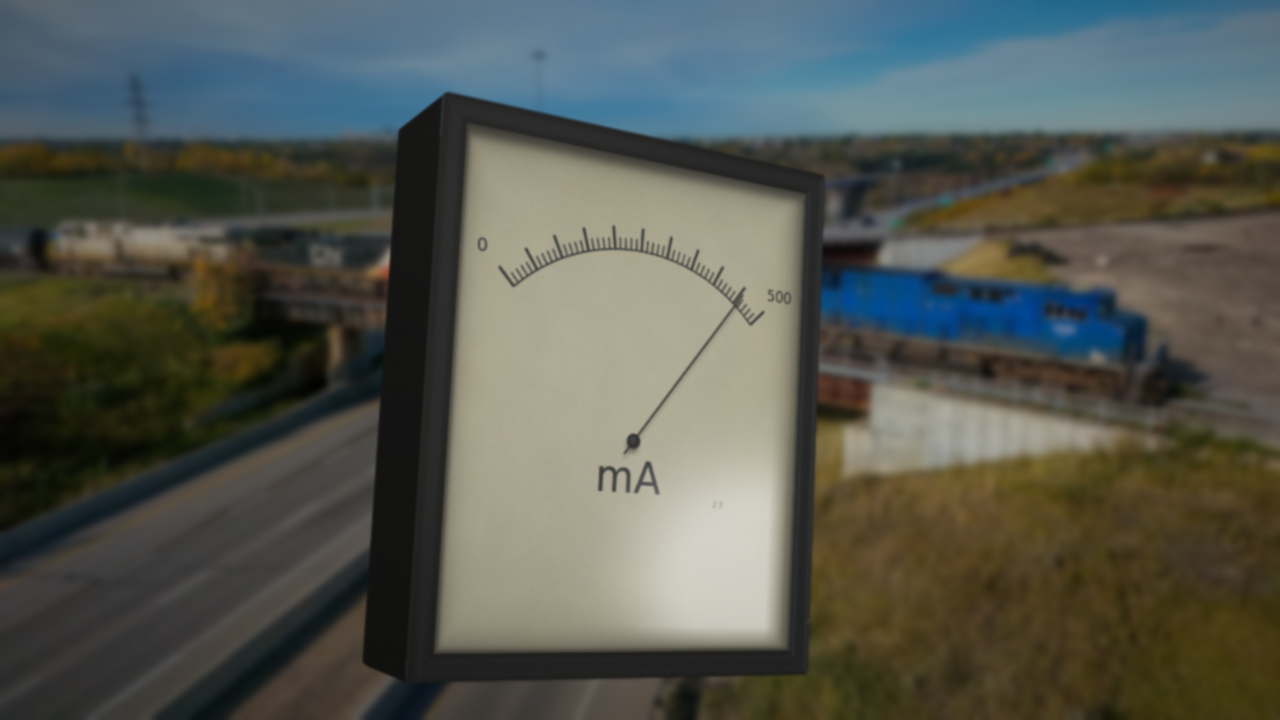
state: 450mA
